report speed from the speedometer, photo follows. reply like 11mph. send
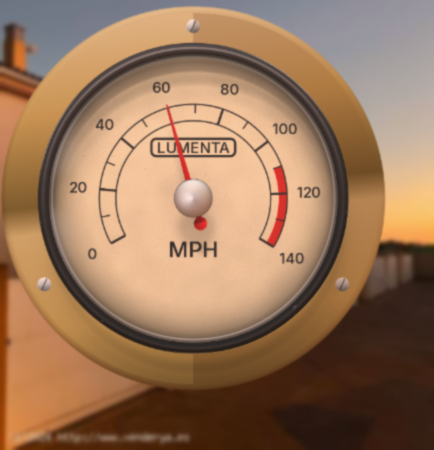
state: 60mph
